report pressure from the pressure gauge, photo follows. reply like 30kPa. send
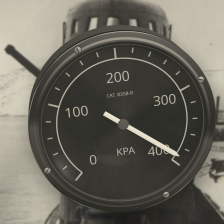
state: 390kPa
